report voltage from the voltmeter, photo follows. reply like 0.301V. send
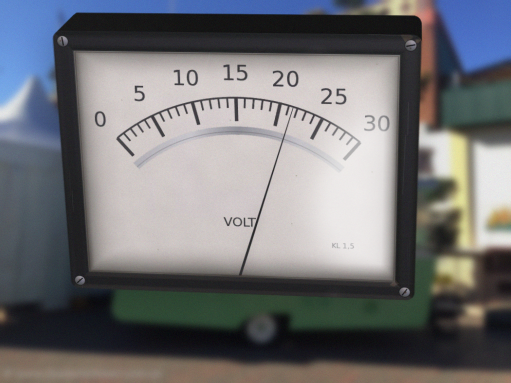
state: 21.5V
